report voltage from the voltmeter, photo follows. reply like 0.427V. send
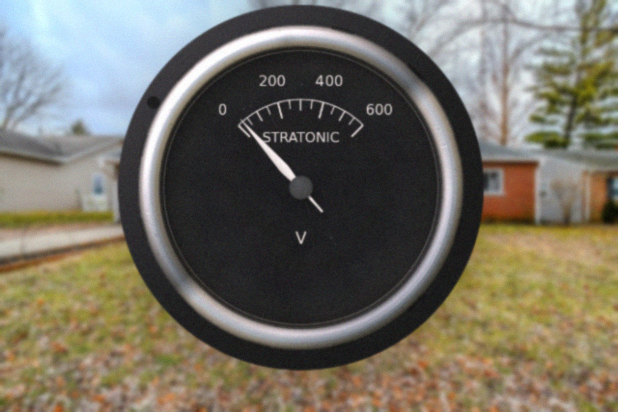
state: 25V
